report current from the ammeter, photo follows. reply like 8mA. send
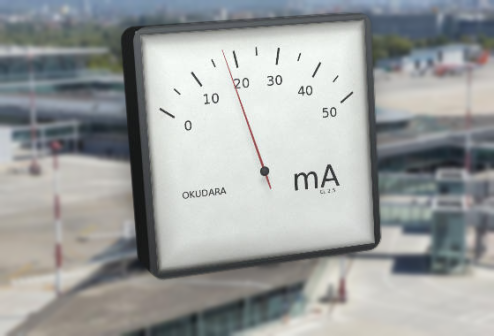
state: 17.5mA
